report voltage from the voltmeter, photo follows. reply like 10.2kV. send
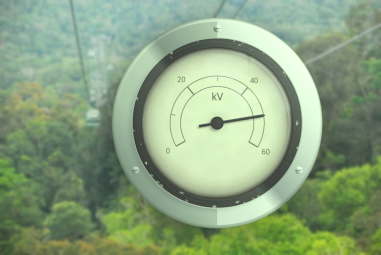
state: 50kV
